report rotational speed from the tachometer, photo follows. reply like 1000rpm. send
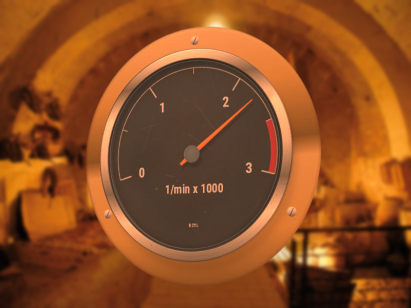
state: 2250rpm
